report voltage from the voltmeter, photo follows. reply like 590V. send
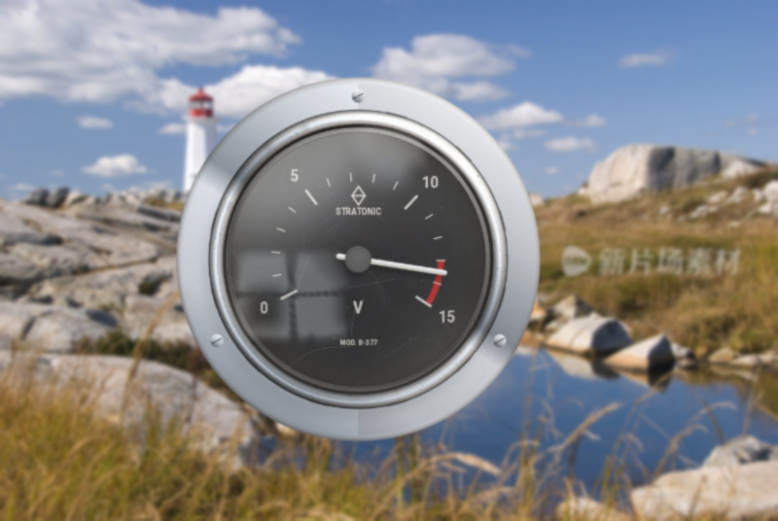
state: 13.5V
